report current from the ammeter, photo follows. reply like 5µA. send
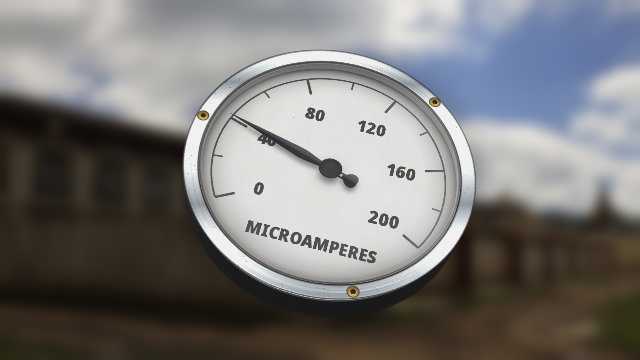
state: 40µA
